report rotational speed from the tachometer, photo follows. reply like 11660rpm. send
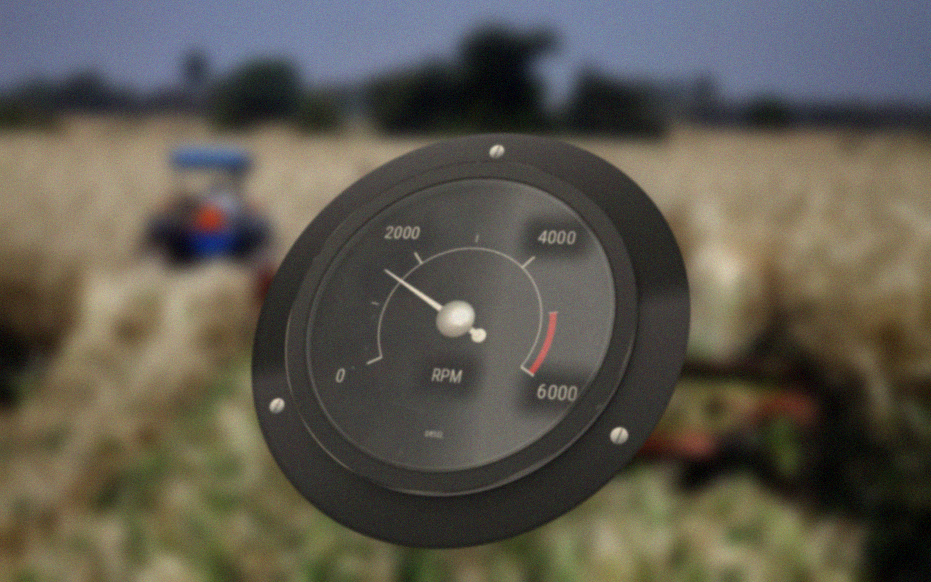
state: 1500rpm
